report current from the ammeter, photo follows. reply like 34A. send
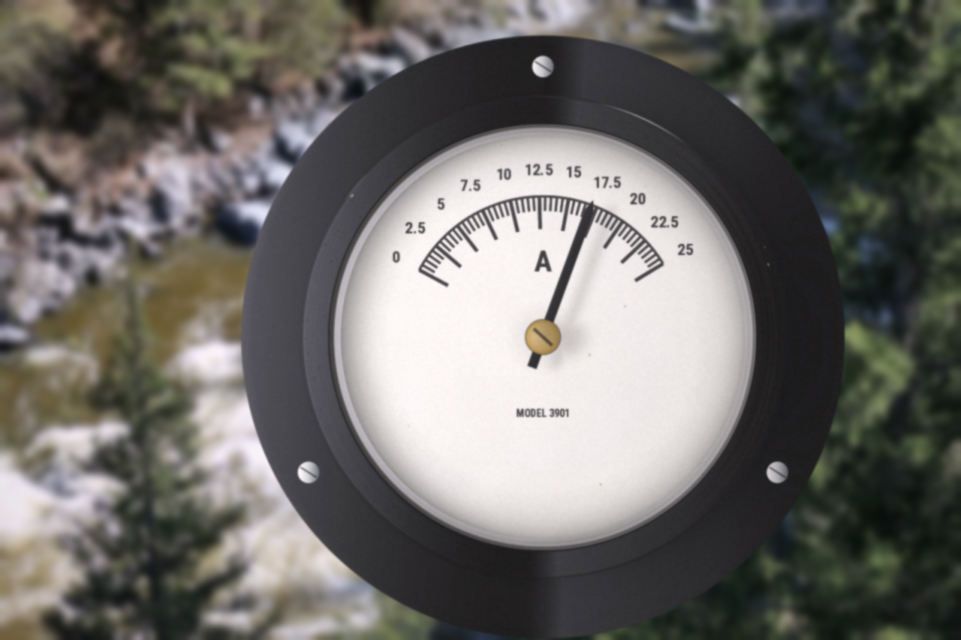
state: 17A
